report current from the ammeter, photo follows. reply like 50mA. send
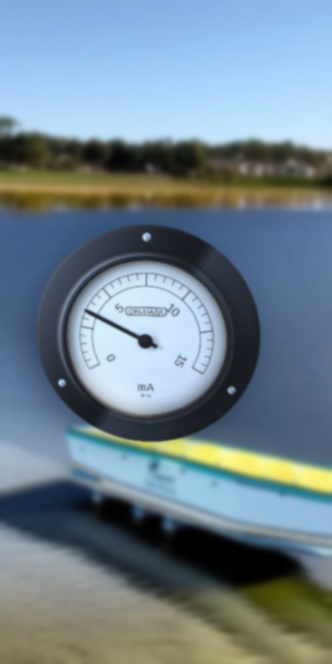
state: 3.5mA
